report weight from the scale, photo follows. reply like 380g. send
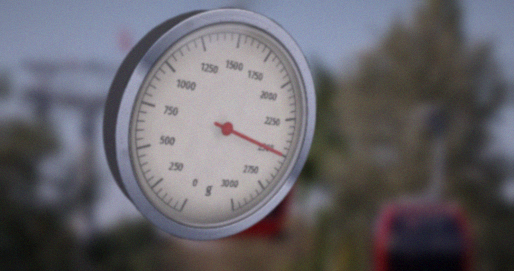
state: 2500g
